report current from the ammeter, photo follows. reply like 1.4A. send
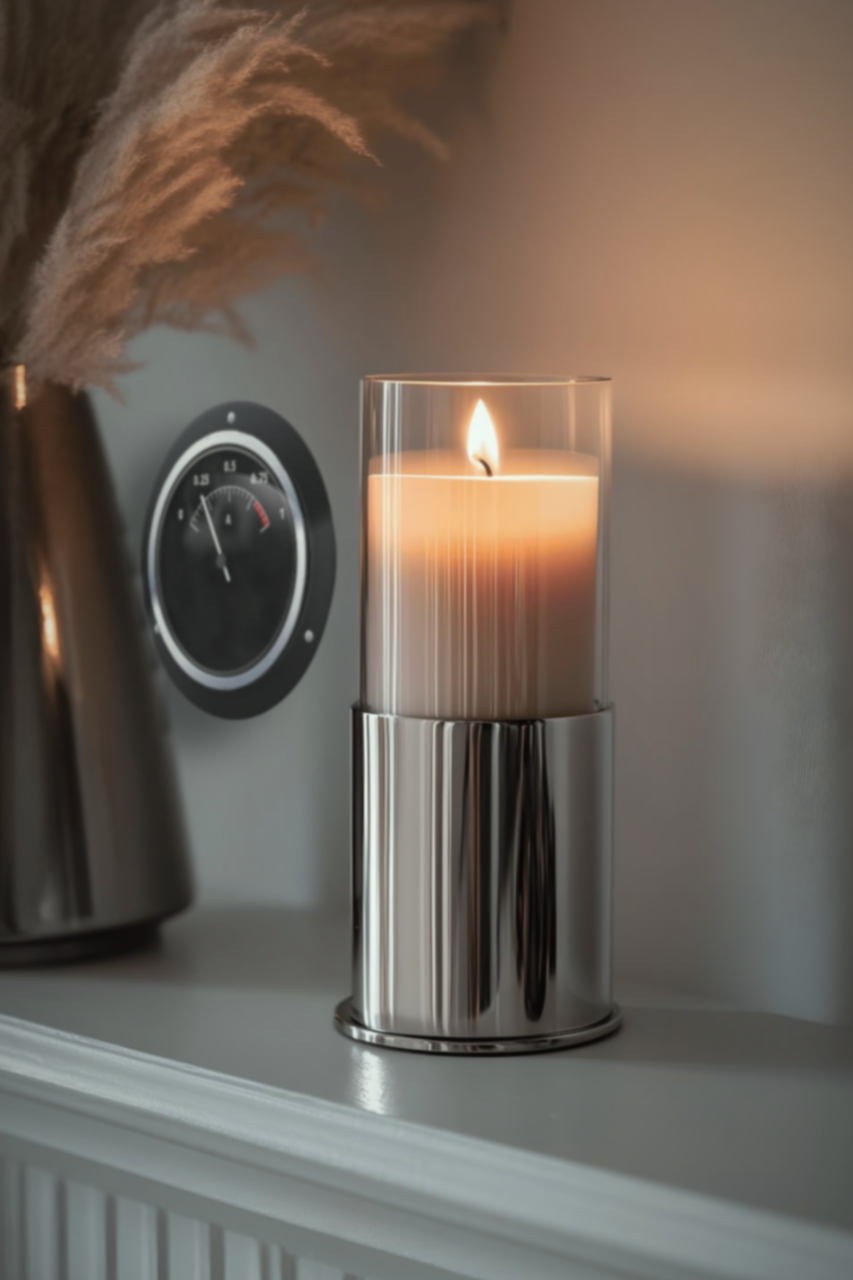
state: 0.25A
